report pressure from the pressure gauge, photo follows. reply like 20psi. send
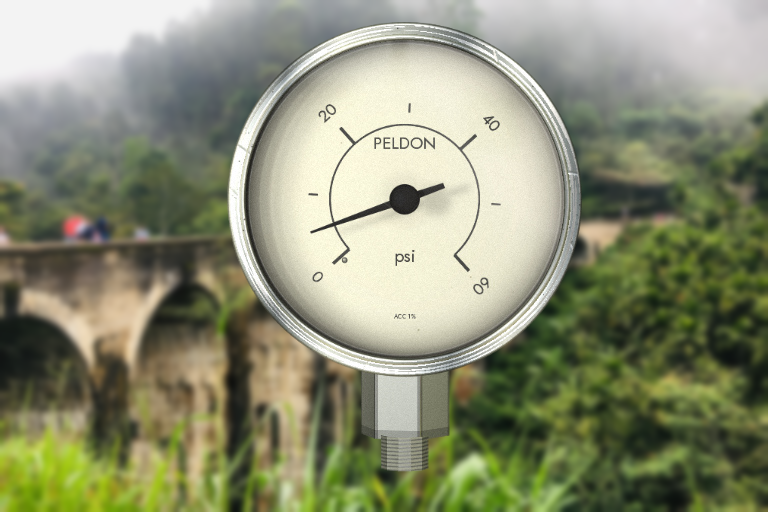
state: 5psi
